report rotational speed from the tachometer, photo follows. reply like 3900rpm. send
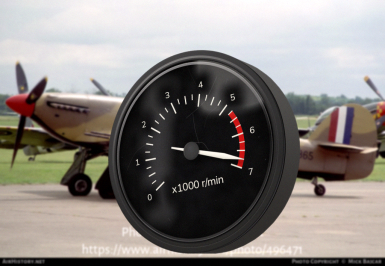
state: 6750rpm
